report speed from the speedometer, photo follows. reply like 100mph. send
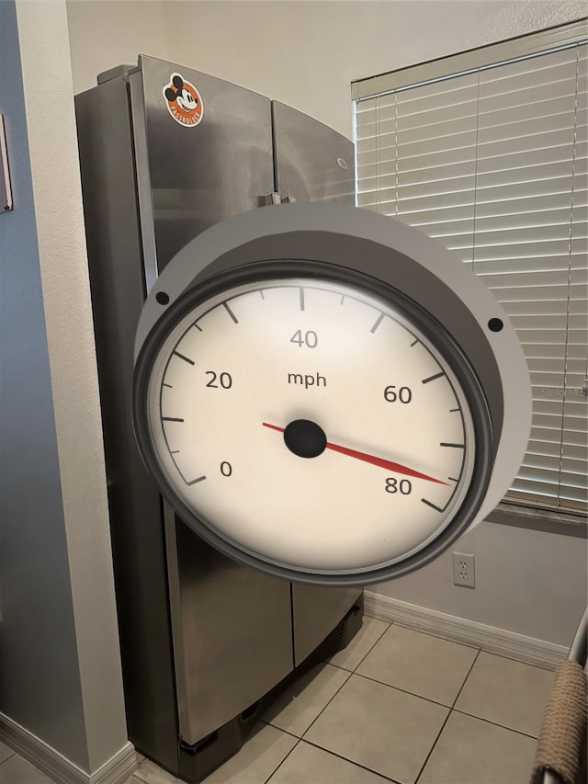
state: 75mph
